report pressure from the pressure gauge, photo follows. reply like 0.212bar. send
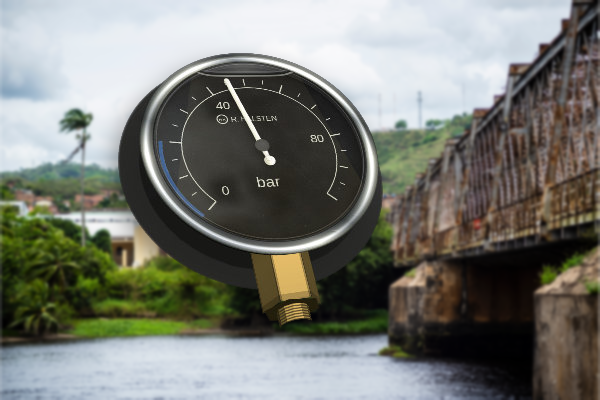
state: 45bar
